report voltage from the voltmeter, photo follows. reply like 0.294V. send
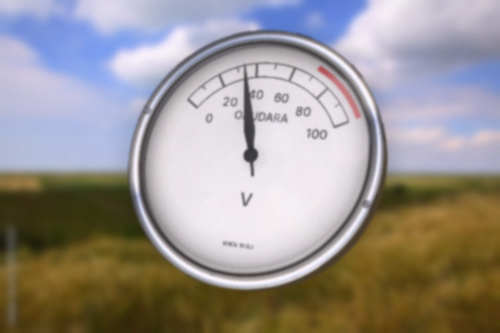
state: 35V
